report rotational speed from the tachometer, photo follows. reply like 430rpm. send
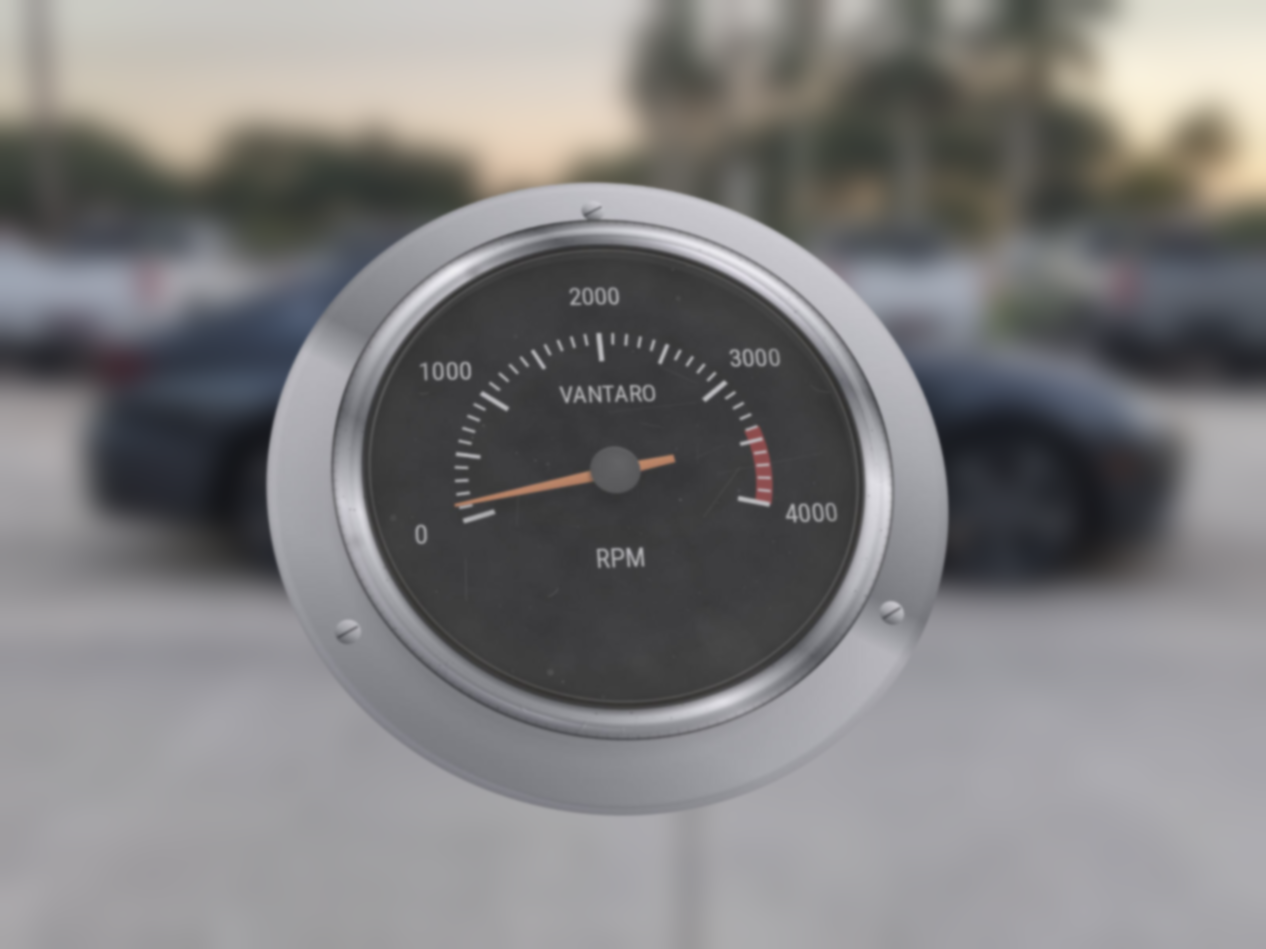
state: 100rpm
